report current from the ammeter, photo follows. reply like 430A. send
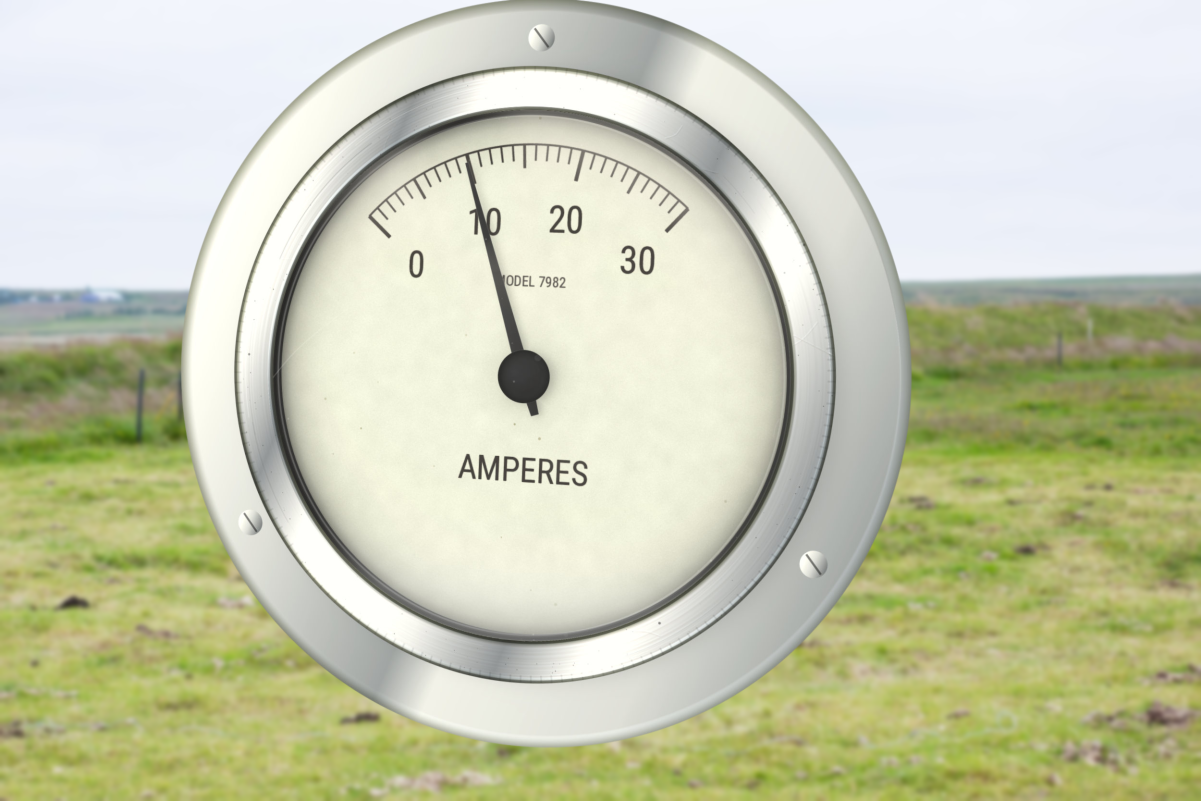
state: 10A
